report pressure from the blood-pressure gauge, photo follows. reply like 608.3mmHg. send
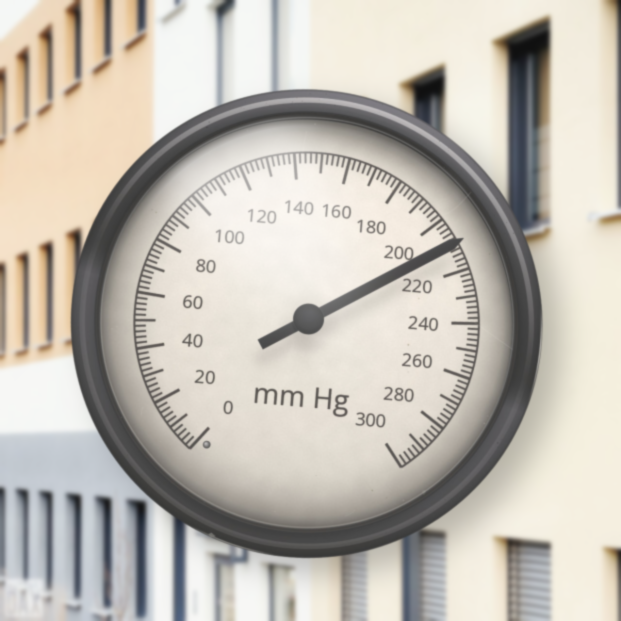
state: 210mmHg
